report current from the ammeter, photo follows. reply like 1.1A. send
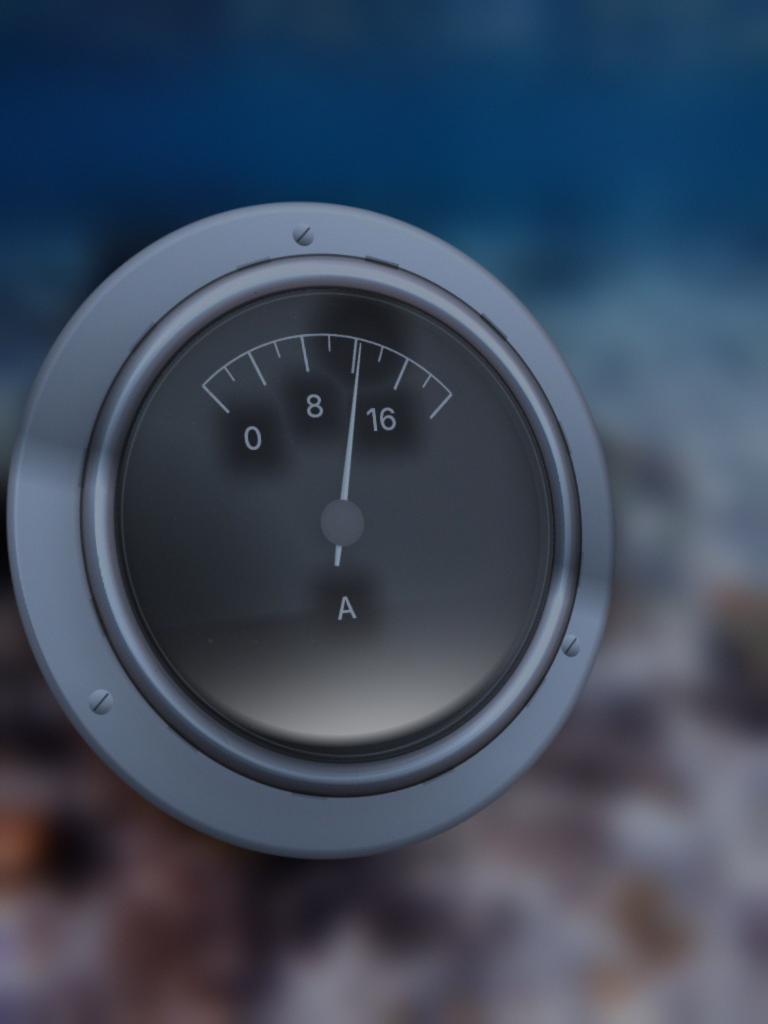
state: 12A
